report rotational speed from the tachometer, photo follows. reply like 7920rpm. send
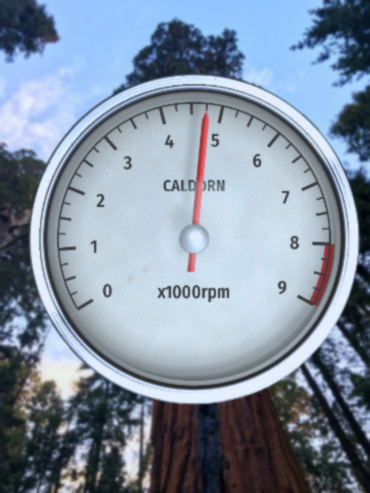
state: 4750rpm
